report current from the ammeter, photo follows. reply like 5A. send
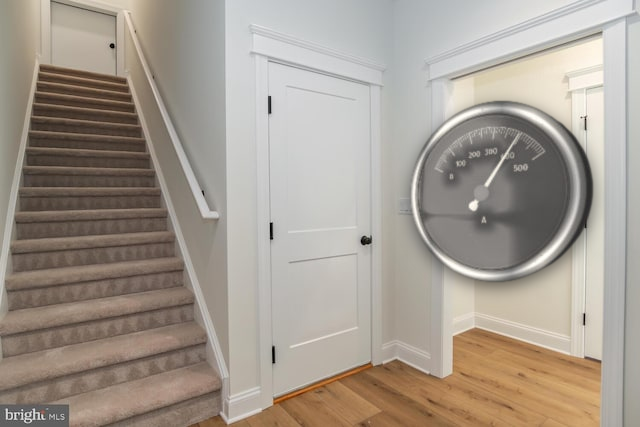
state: 400A
